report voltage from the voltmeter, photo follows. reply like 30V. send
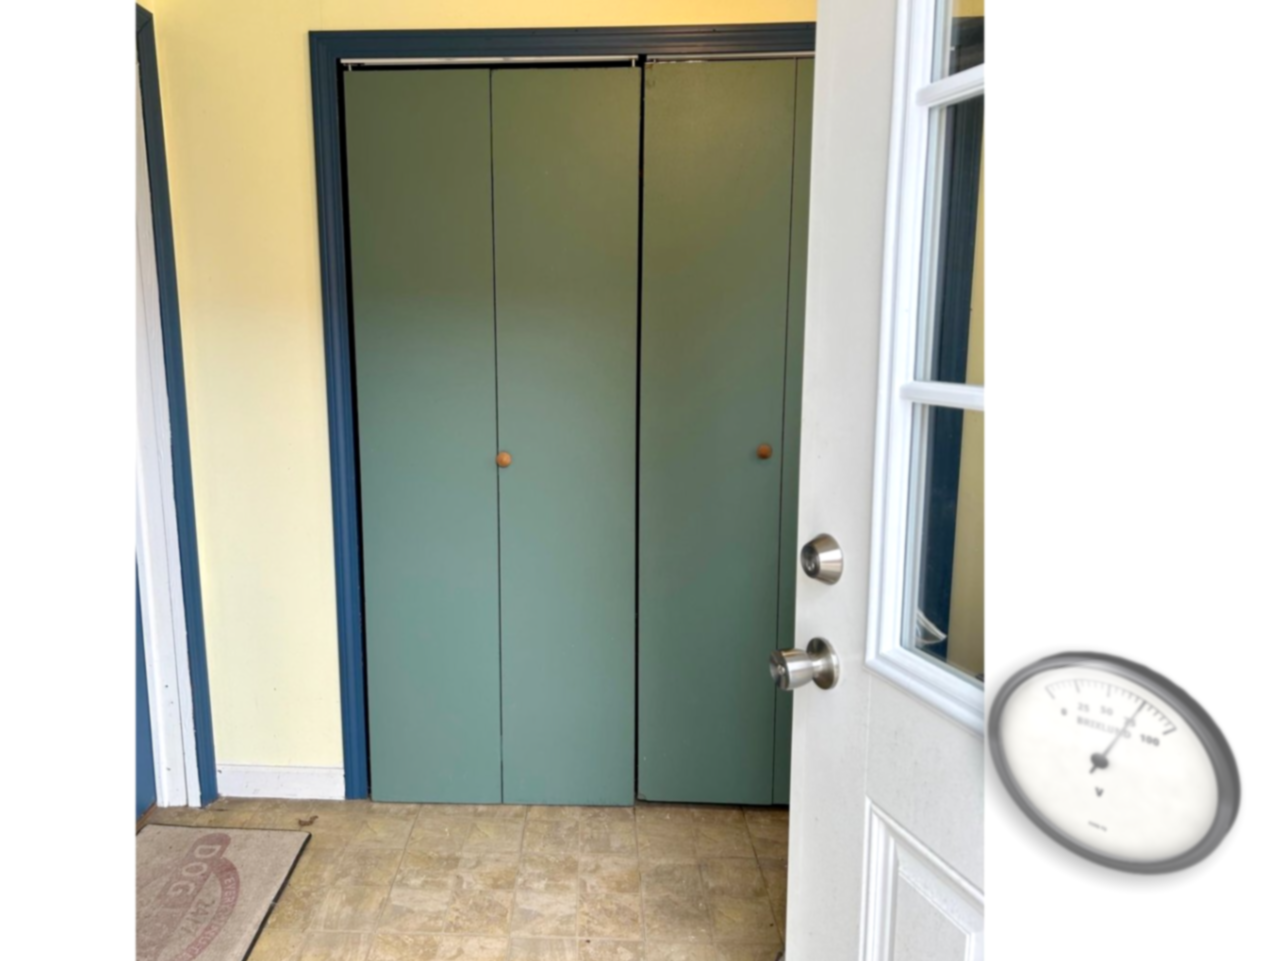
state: 75V
